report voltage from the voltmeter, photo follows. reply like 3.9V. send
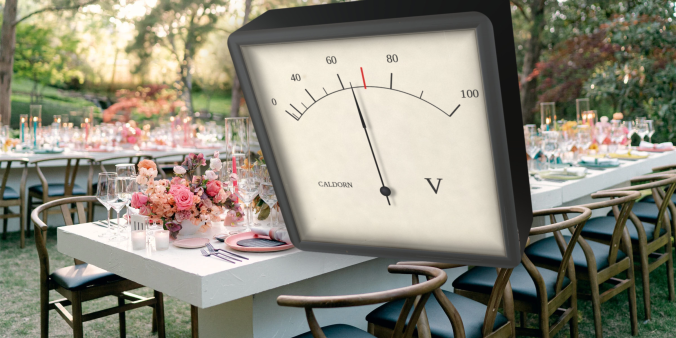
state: 65V
